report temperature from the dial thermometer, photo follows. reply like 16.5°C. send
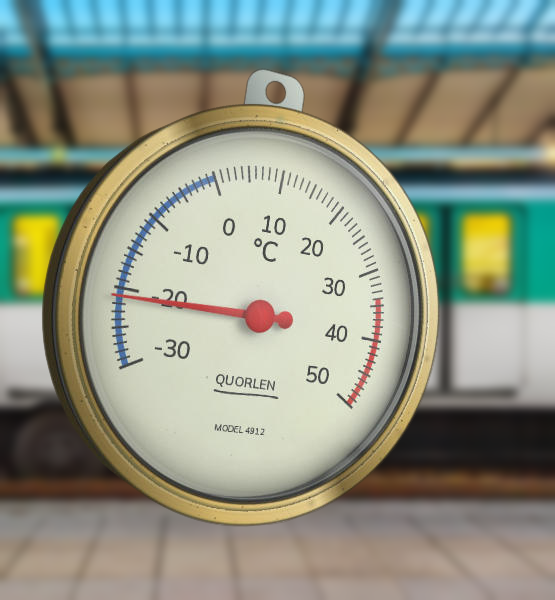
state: -21°C
